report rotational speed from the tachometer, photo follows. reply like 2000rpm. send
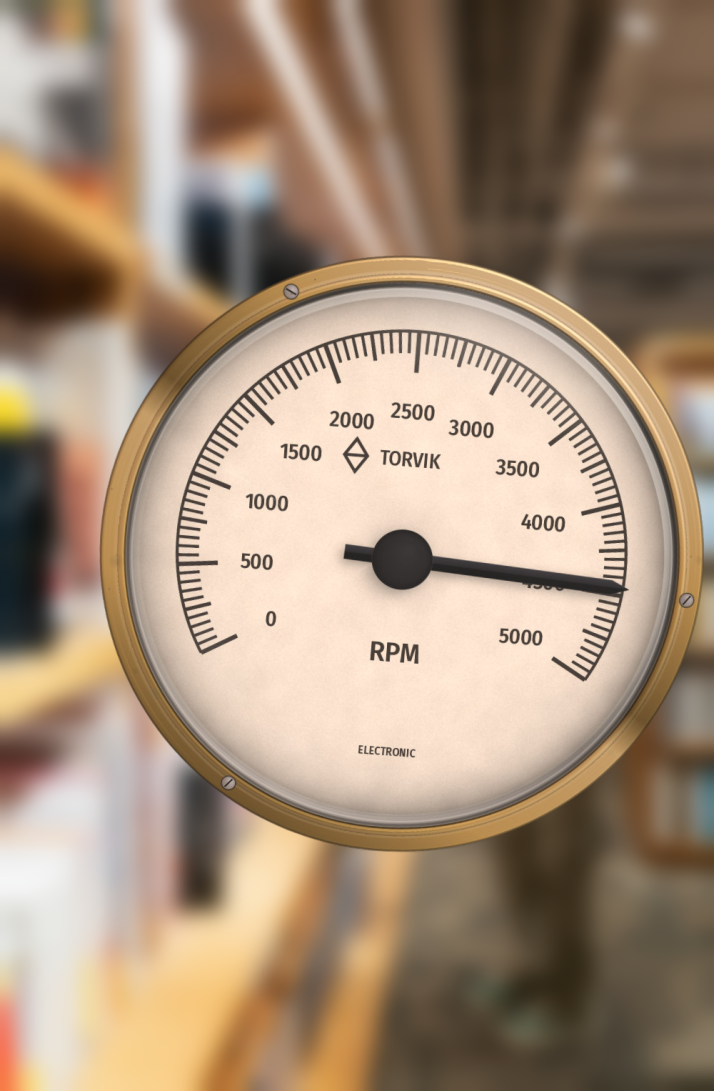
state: 4450rpm
